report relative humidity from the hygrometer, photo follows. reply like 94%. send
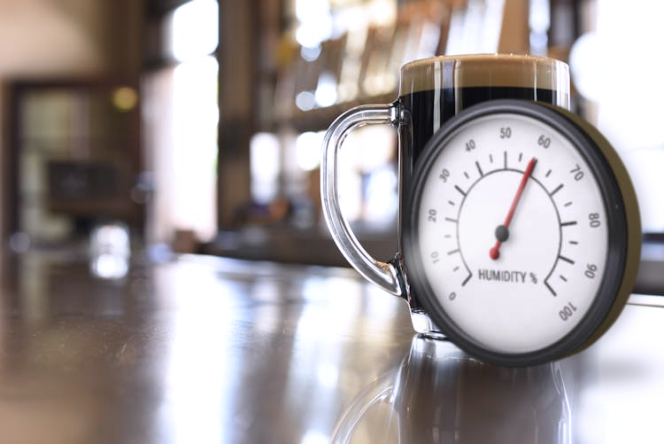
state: 60%
